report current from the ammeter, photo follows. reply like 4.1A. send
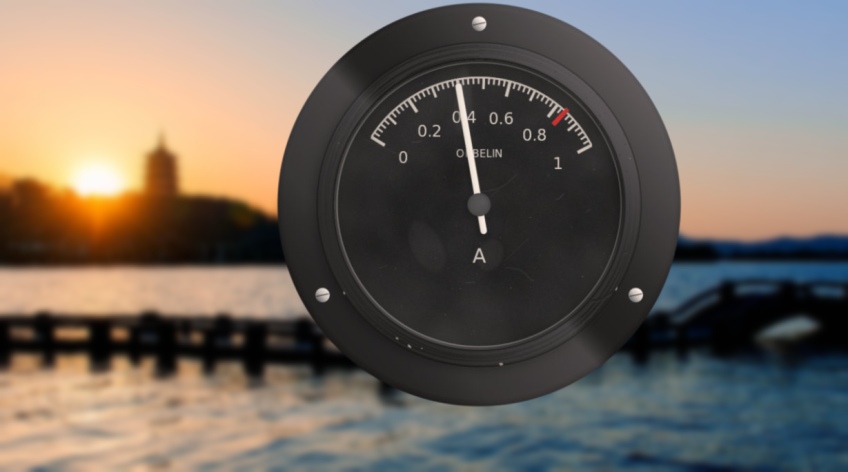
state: 0.4A
